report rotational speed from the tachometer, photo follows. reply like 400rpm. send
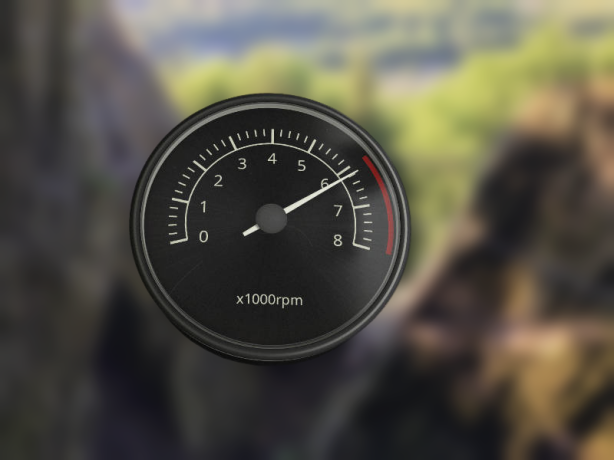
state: 6200rpm
